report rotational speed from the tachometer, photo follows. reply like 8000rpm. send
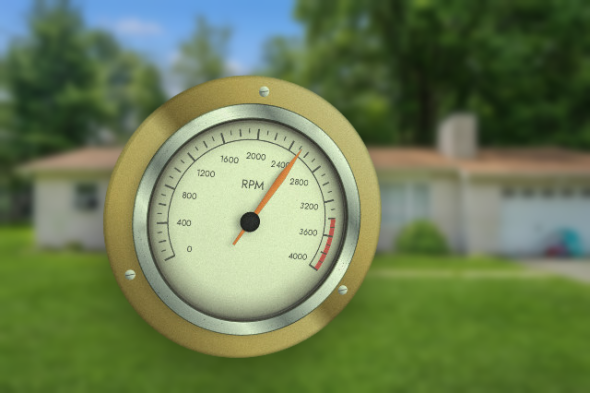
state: 2500rpm
